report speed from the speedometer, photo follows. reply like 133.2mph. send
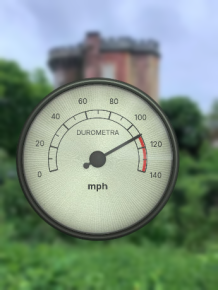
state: 110mph
